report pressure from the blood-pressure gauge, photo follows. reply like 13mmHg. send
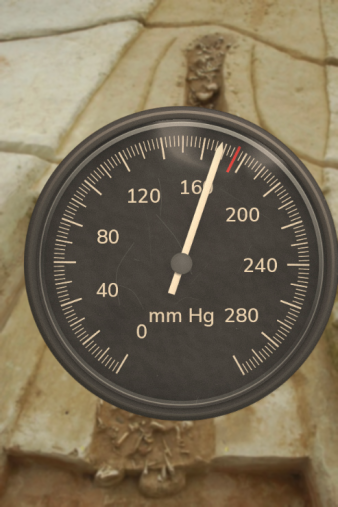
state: 168mmHg
